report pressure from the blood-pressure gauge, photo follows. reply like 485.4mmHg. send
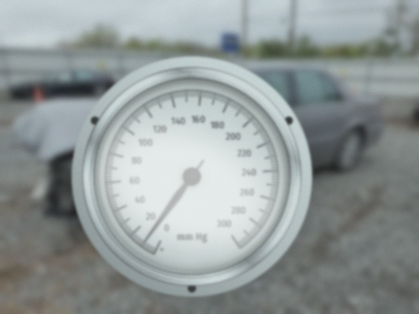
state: 10mmHg
